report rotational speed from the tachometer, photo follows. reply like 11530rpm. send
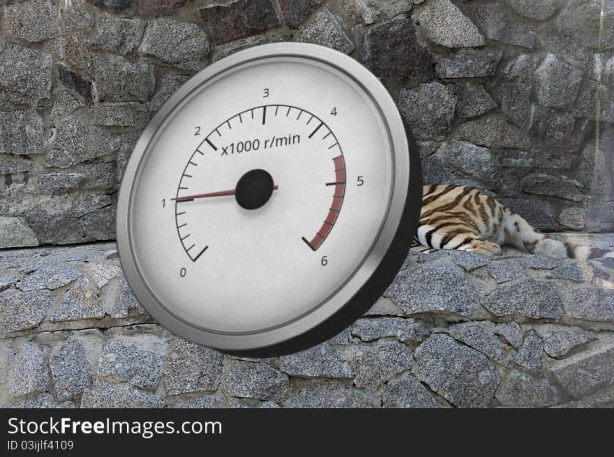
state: 1000rpm
